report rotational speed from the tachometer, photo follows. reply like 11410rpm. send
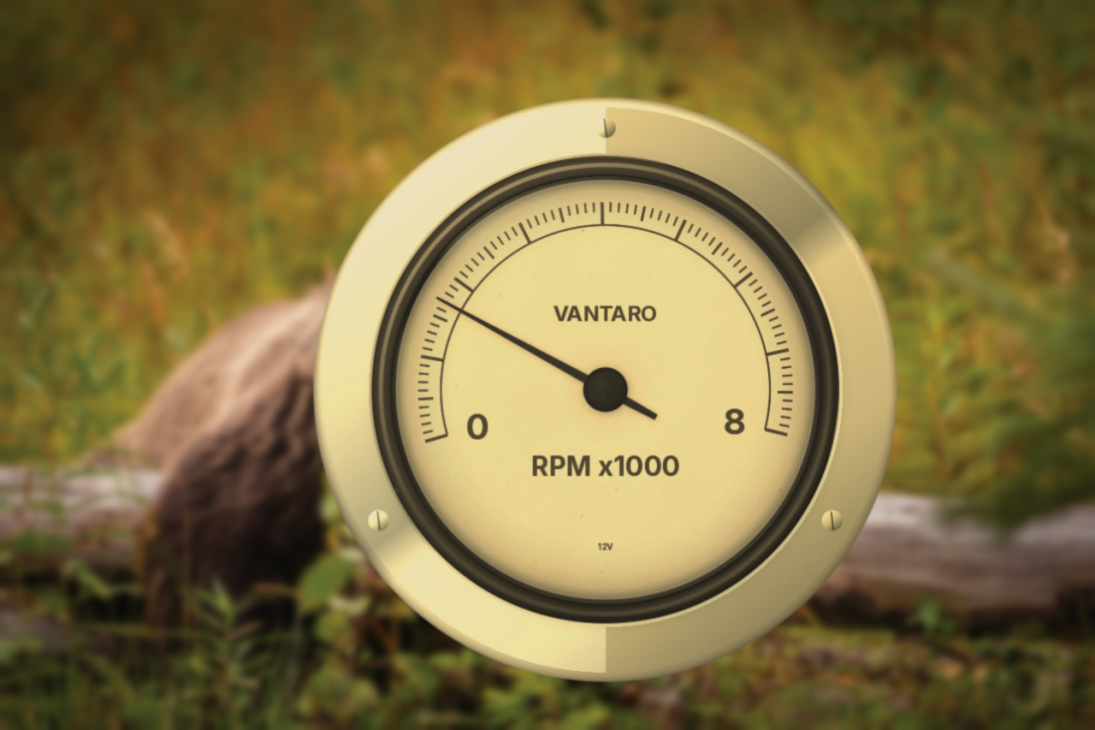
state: 1700rpm
